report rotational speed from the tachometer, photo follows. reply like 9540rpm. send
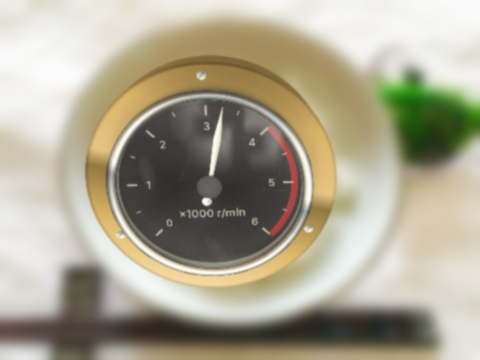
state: 3250rpm
